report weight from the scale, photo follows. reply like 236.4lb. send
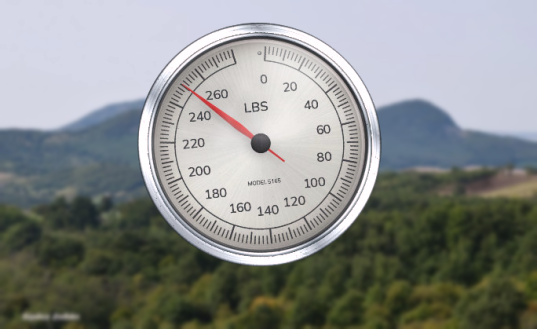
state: 250lb
